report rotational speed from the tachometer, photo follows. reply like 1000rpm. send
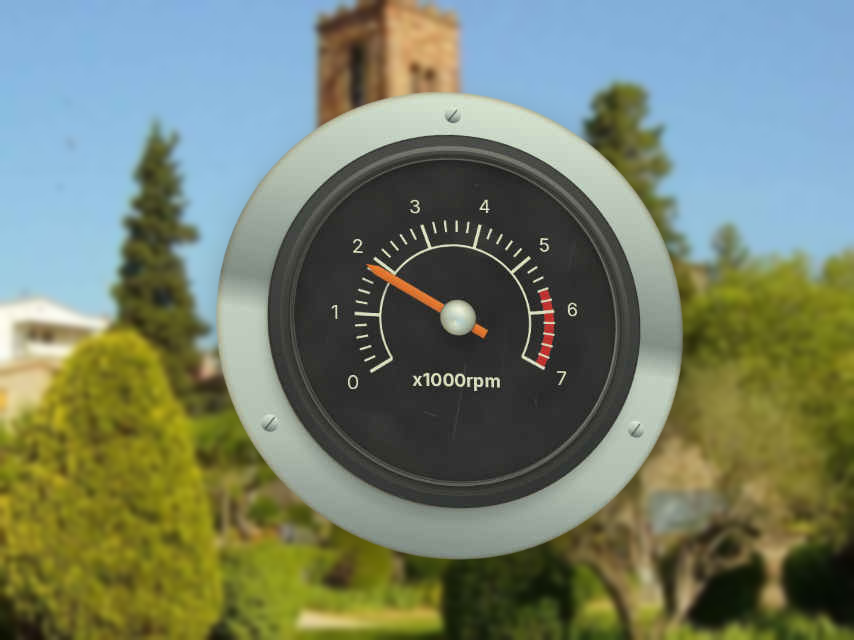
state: 1800rpm
